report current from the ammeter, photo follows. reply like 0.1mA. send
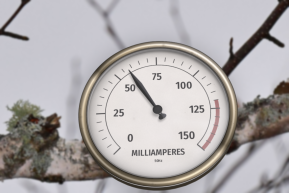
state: 57.5mA
